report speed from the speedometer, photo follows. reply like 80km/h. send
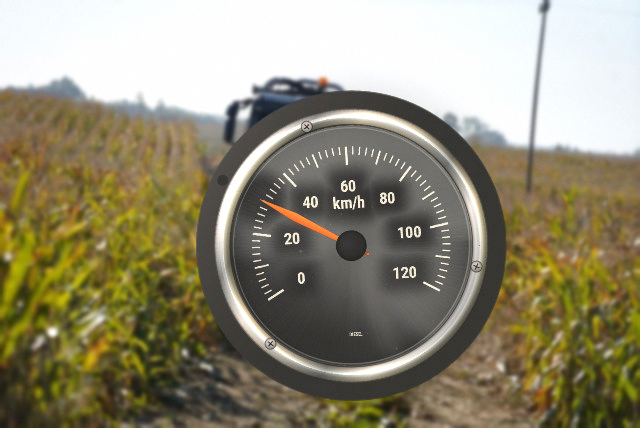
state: 30km/h
